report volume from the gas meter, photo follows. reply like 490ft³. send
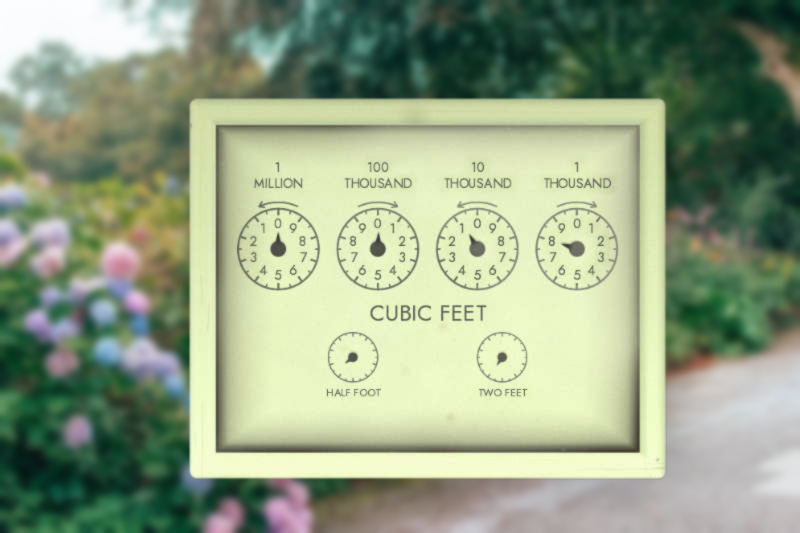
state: 800ft³
